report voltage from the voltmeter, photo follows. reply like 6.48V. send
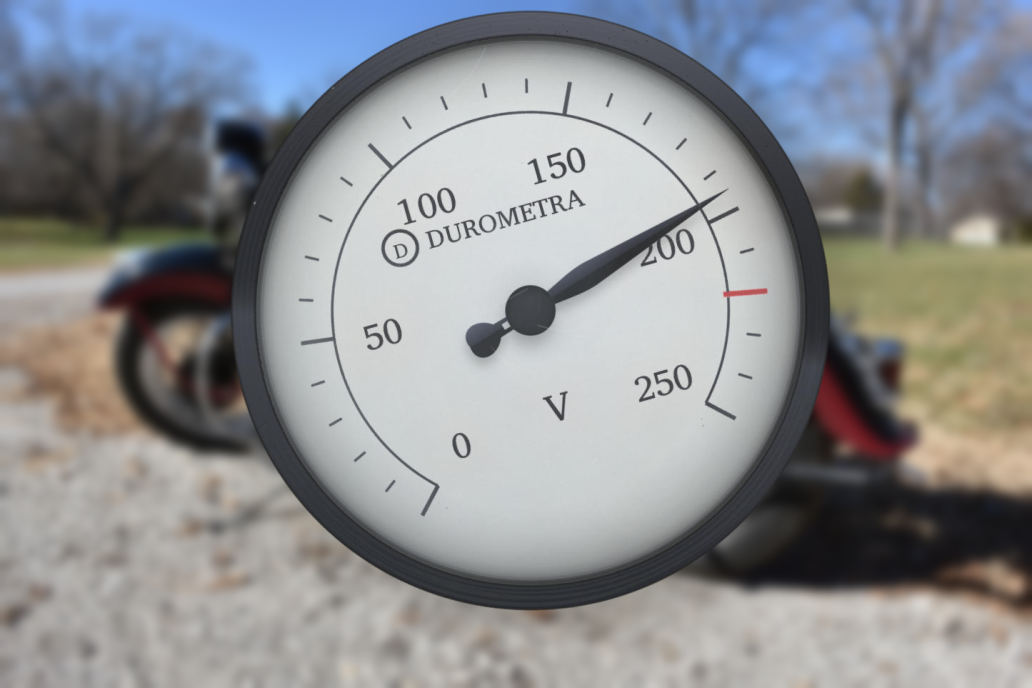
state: 195V
